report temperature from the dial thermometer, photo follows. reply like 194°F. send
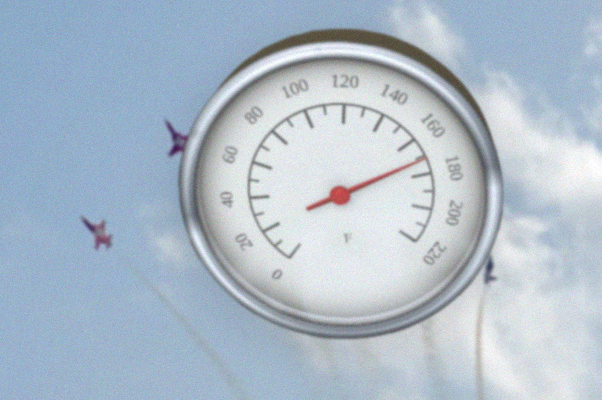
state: 170°F
